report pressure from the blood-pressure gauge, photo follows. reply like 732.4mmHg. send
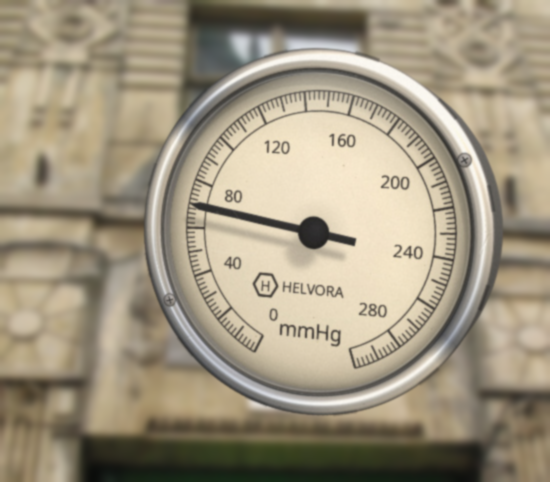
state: 70mmHg
